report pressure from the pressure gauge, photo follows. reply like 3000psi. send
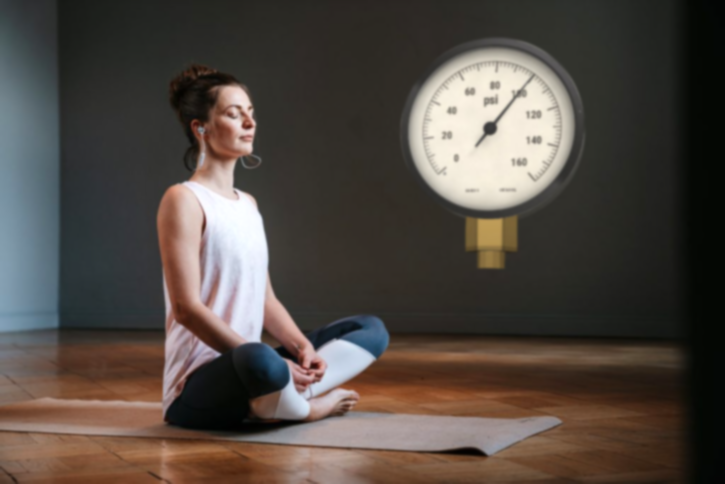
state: 100psi
